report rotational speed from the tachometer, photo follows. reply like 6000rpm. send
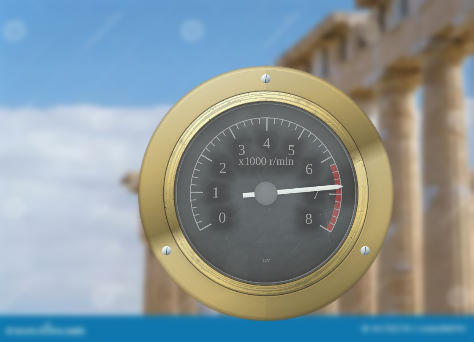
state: 6800rpm
